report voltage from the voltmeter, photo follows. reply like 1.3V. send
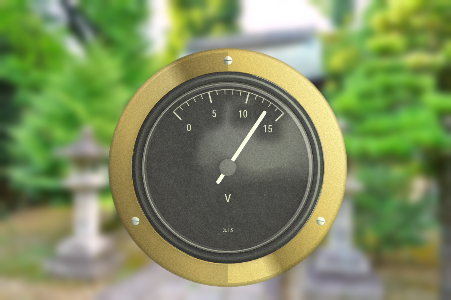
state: 13V
